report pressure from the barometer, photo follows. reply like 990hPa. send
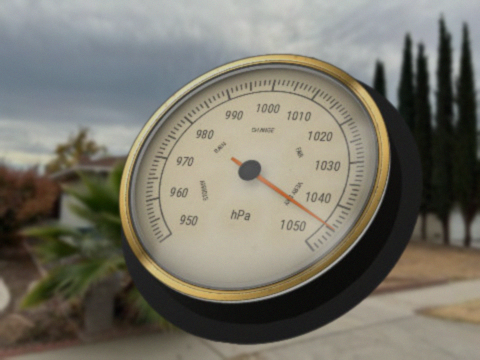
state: 1045hPa
